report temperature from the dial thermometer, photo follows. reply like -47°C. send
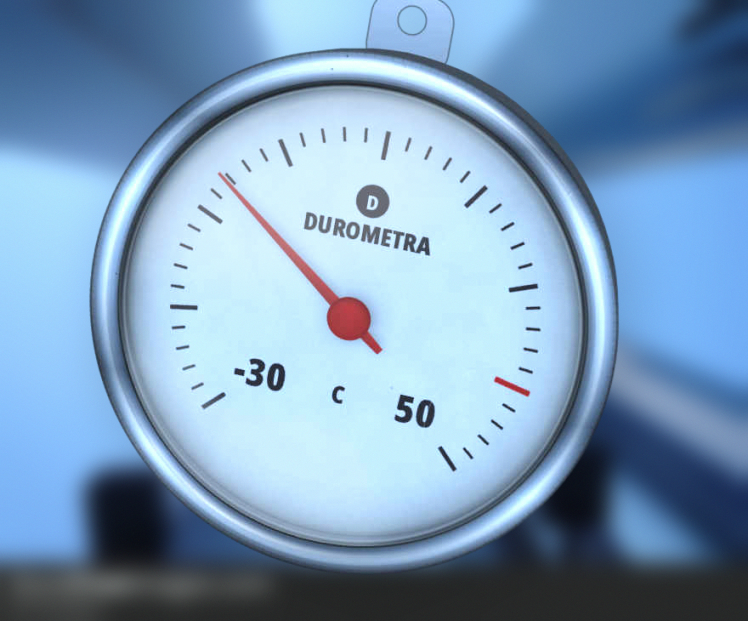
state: -6°C
